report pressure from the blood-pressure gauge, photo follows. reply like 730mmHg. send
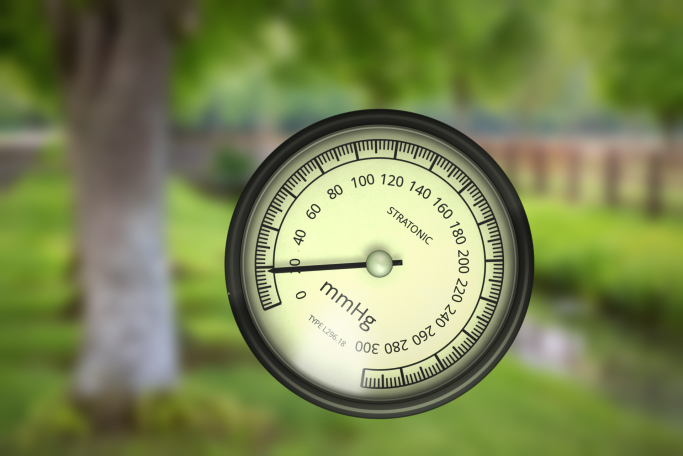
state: 18mmHg
